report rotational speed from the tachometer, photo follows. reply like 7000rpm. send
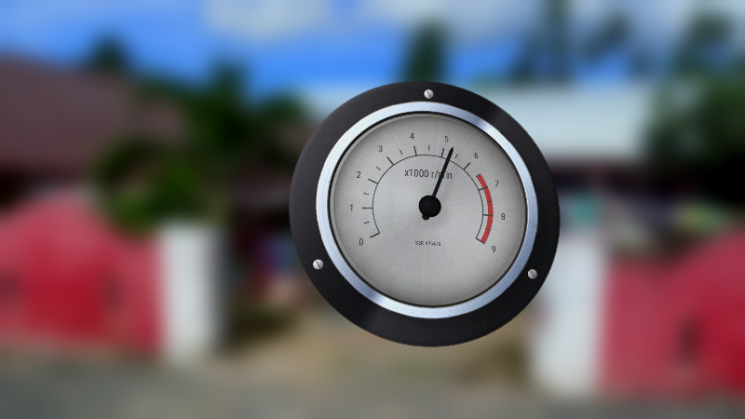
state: 5250rpm
